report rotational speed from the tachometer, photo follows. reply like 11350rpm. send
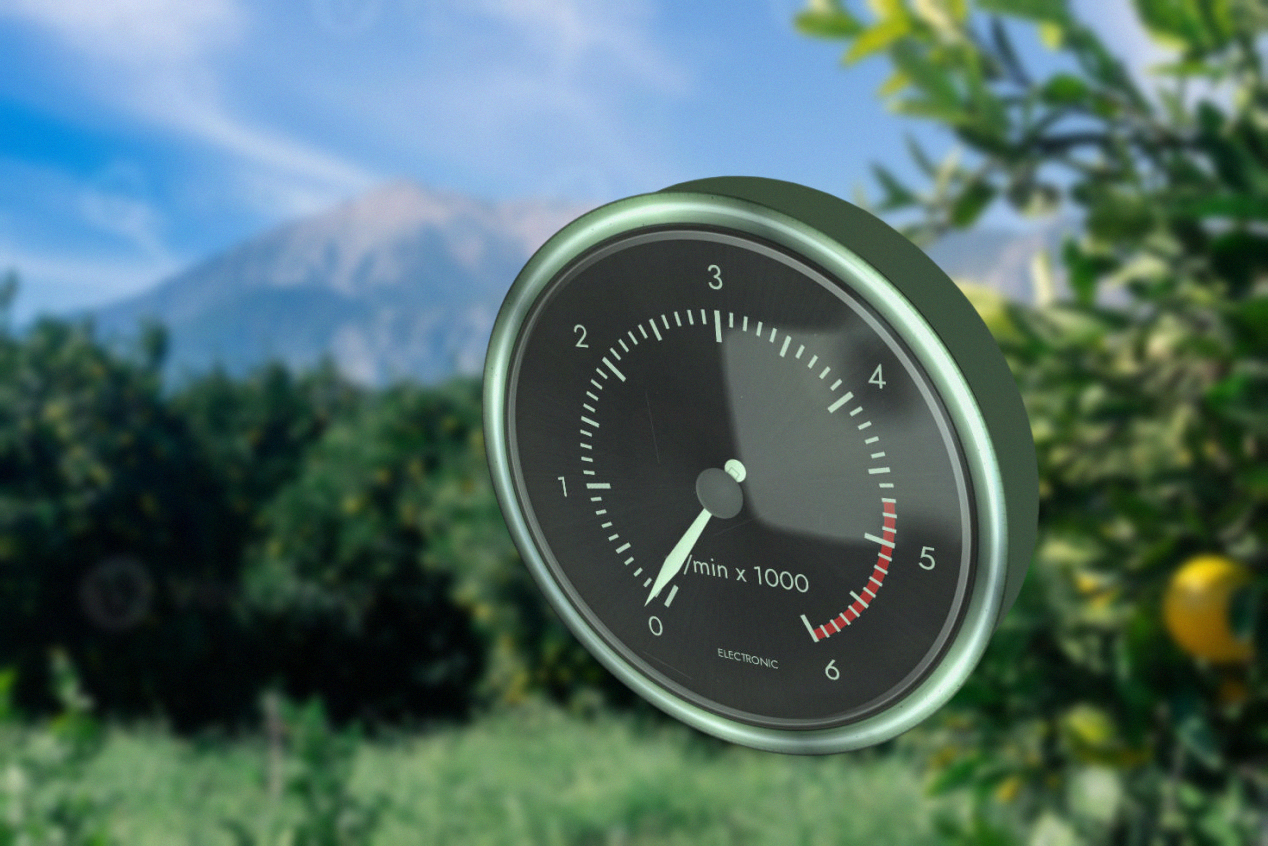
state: 100rpm
